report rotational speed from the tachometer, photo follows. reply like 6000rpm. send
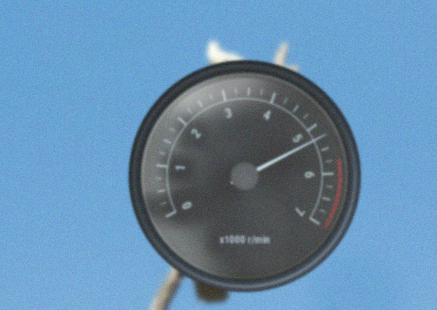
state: 5250rpm
